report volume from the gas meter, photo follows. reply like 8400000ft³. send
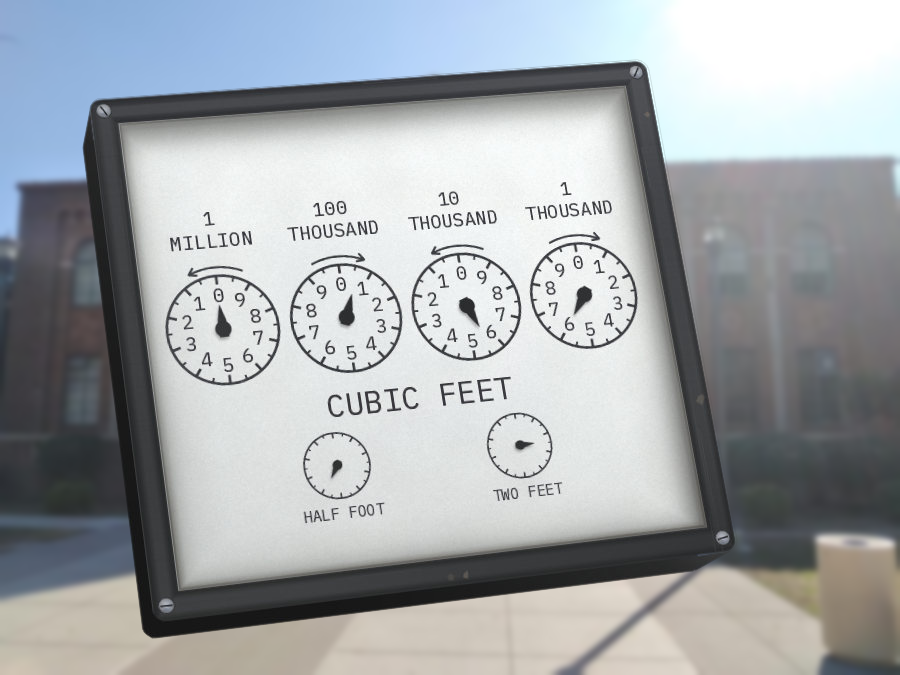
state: 5600ft³
